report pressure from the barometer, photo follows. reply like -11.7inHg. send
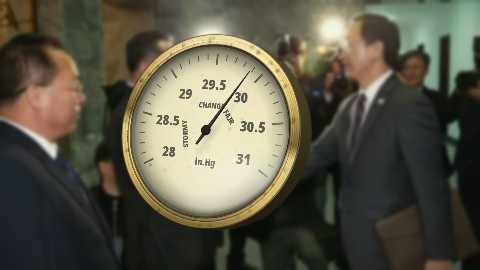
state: 29.9inHg
